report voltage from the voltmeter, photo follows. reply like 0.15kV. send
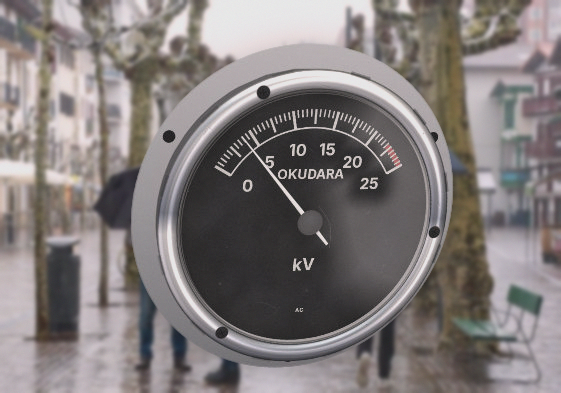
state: 4kV
